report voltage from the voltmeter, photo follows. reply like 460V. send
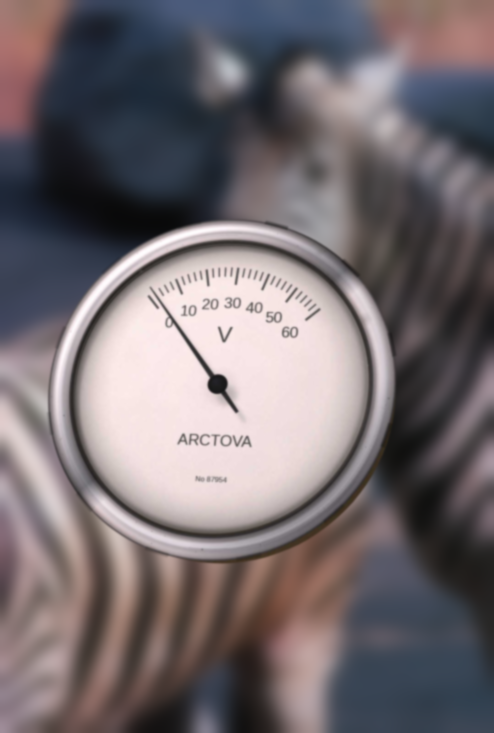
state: 2V
